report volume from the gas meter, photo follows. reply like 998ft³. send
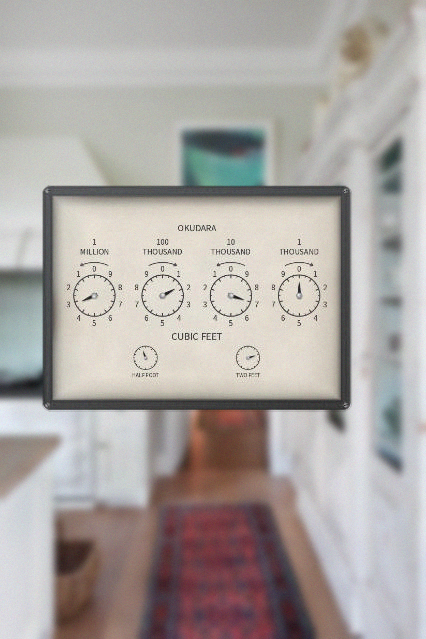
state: 317000ft³
